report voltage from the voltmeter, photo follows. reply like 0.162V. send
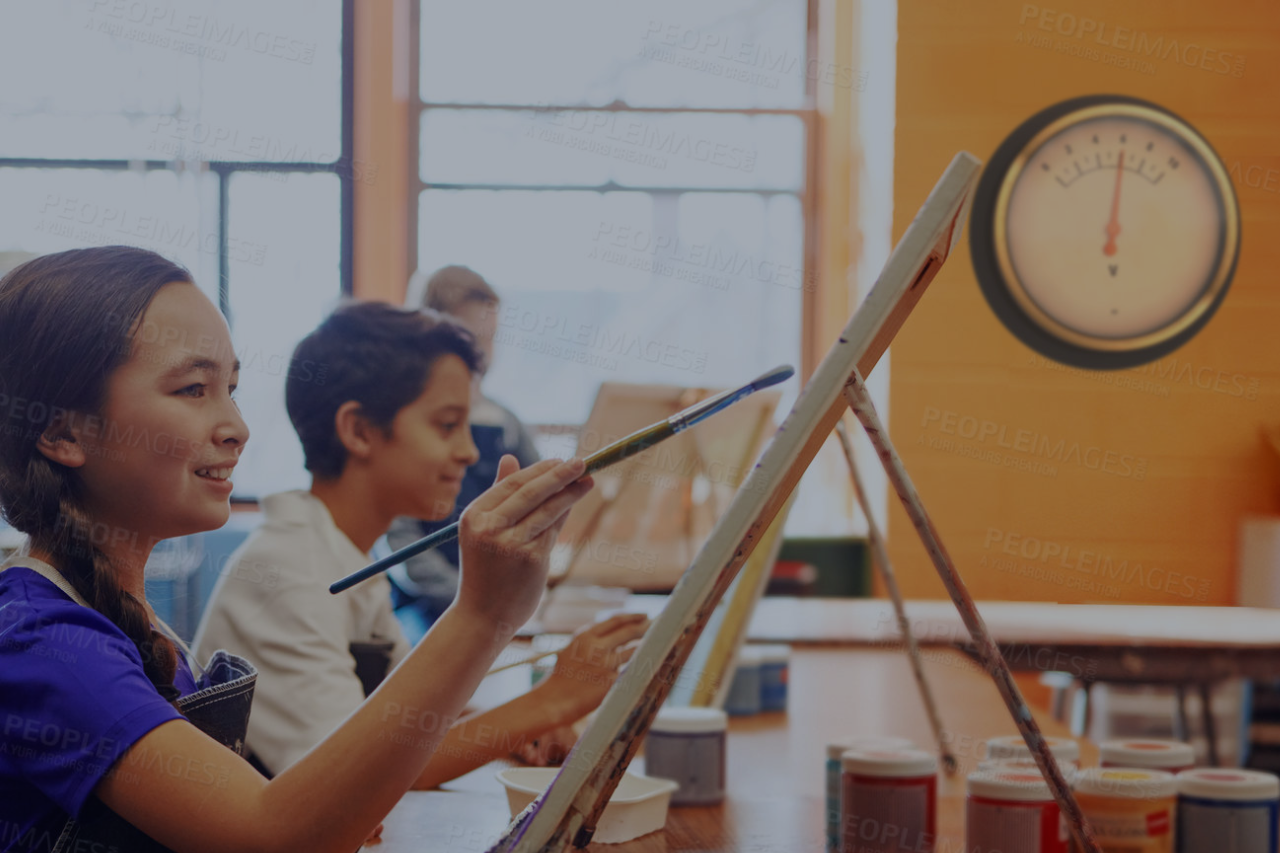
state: 6V
